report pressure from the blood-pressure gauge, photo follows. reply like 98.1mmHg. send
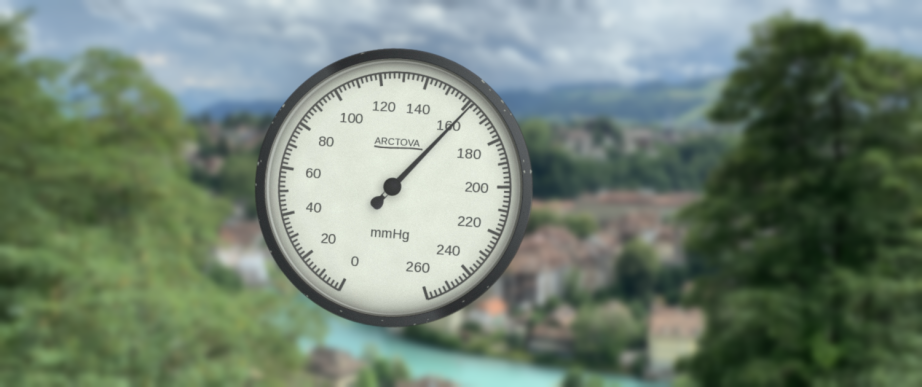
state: 162mmHg
